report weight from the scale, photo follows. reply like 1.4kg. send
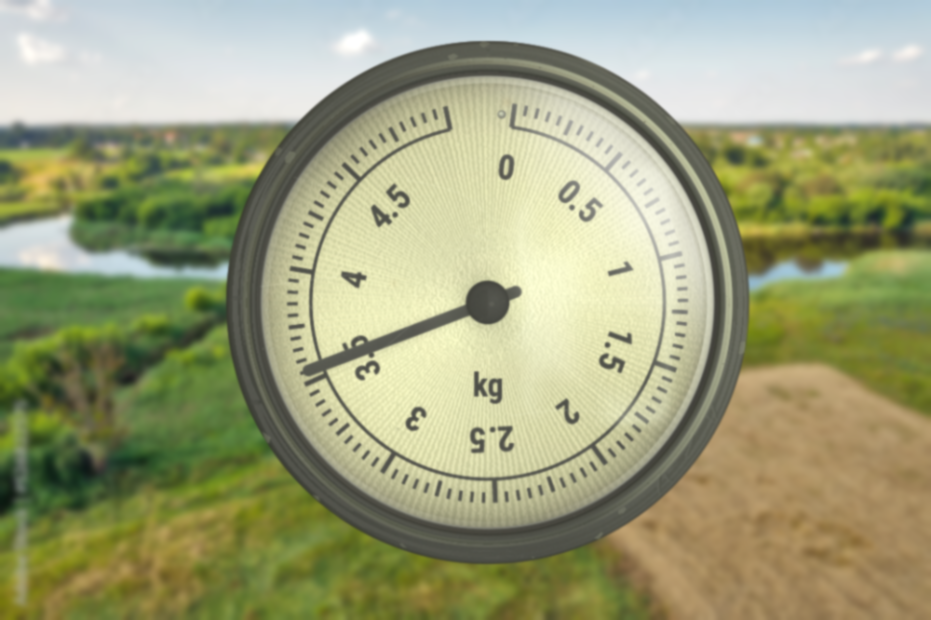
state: 3.55kg
